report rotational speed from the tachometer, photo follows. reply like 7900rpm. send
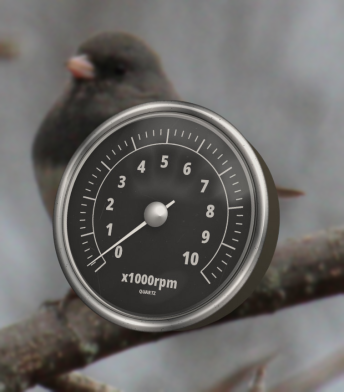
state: 200rpm
